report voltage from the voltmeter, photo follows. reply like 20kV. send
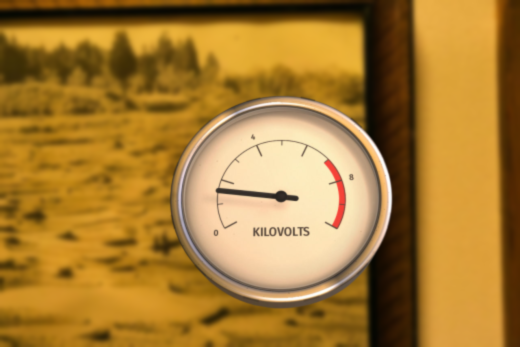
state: 1.5kV
